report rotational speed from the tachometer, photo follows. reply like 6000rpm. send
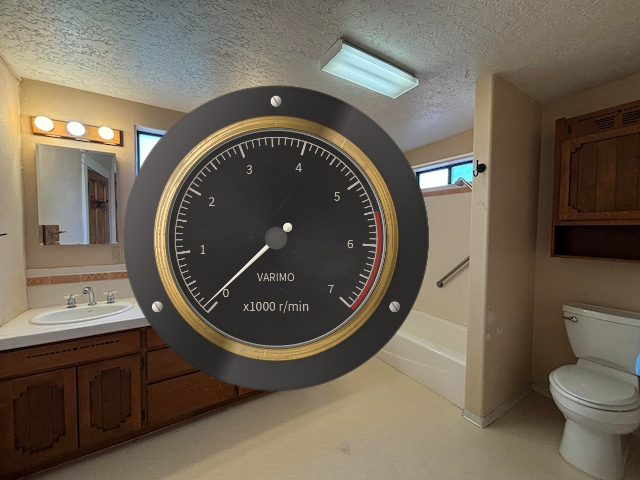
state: 100rpm
